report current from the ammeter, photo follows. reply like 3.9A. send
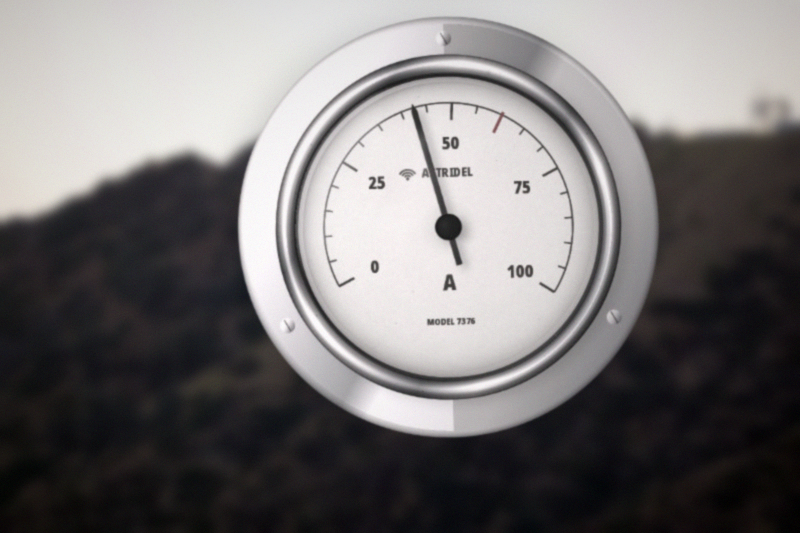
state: 42.5A
